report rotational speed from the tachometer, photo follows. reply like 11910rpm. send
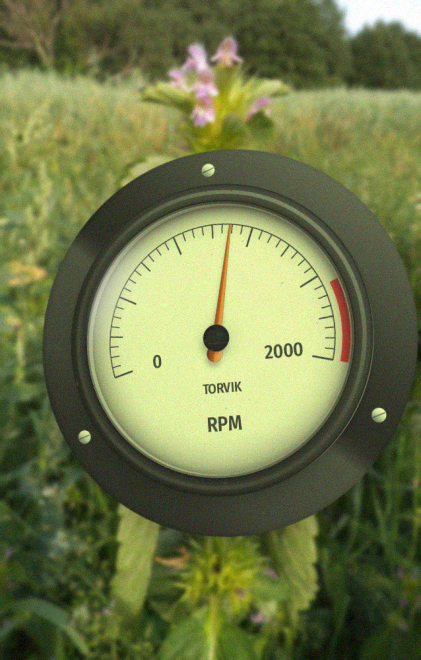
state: 1100rpm
